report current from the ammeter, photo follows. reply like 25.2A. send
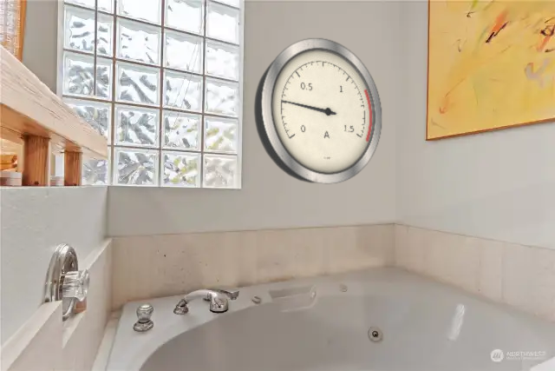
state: 0.25A
